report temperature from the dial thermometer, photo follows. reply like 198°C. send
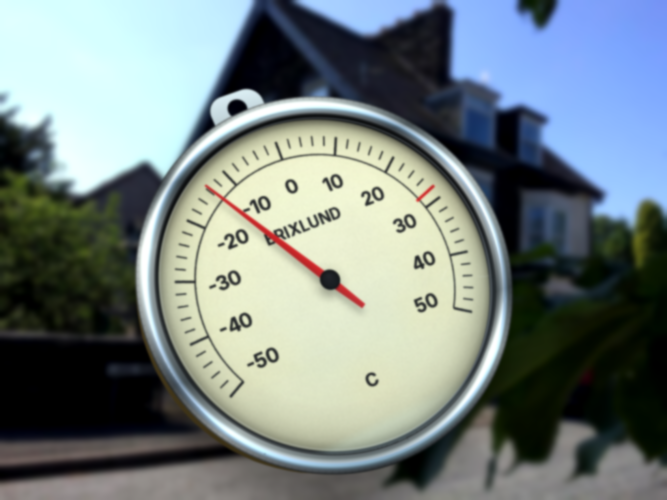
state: -14°C
